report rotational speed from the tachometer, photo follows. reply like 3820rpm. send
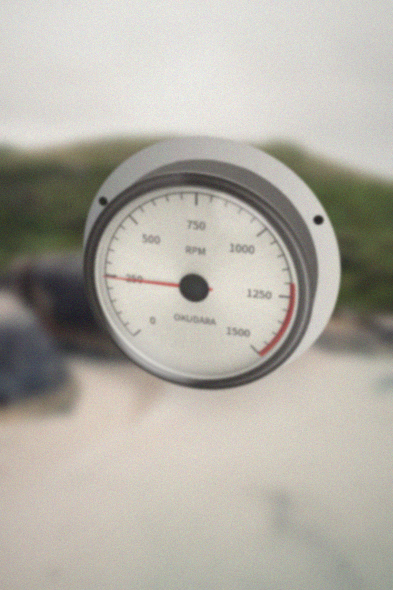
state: 250rpm
